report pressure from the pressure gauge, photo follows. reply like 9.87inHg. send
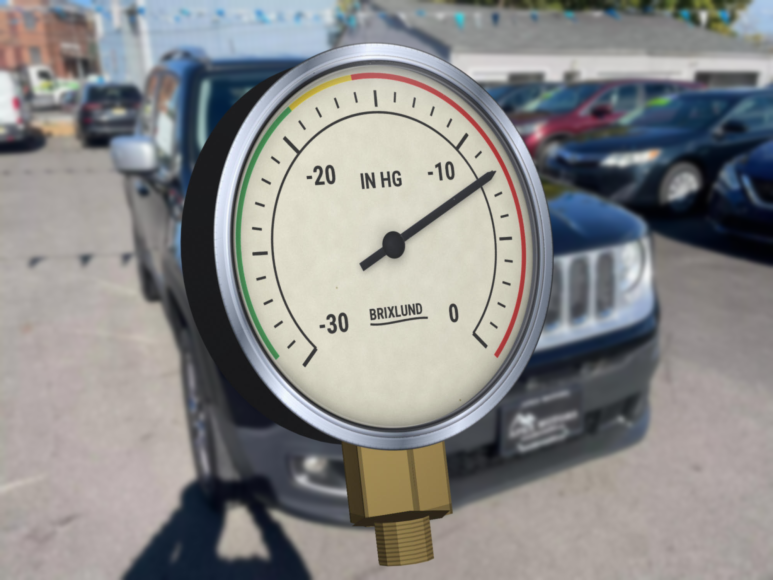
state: -8inHg
